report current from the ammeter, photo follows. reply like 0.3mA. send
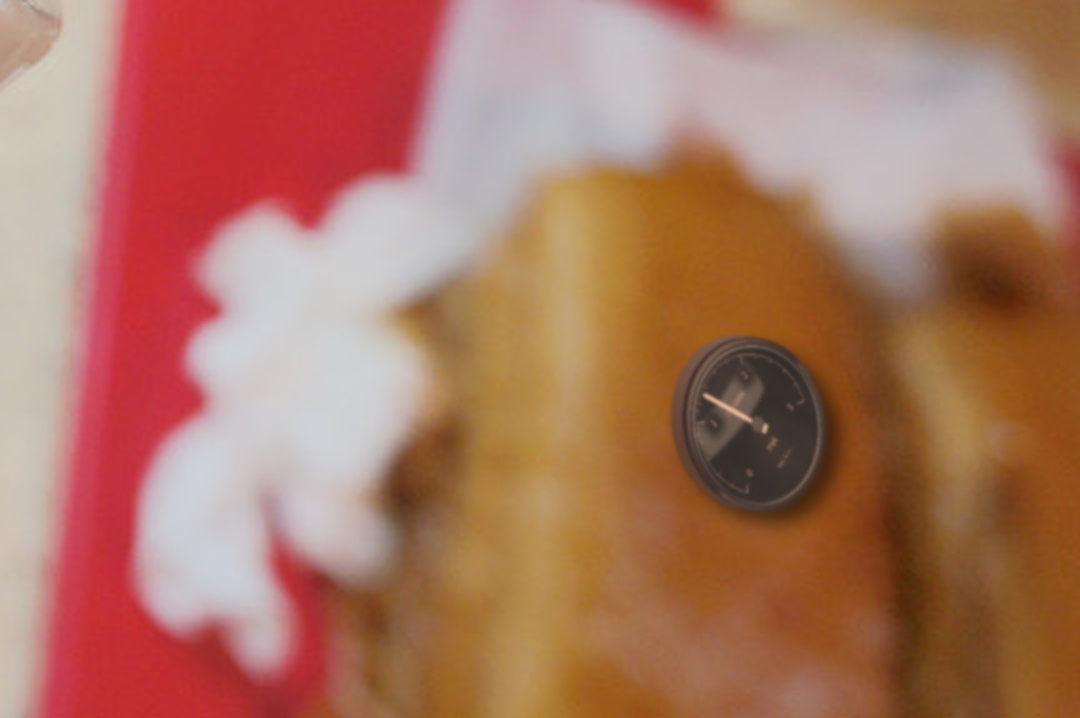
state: 1.3mA
